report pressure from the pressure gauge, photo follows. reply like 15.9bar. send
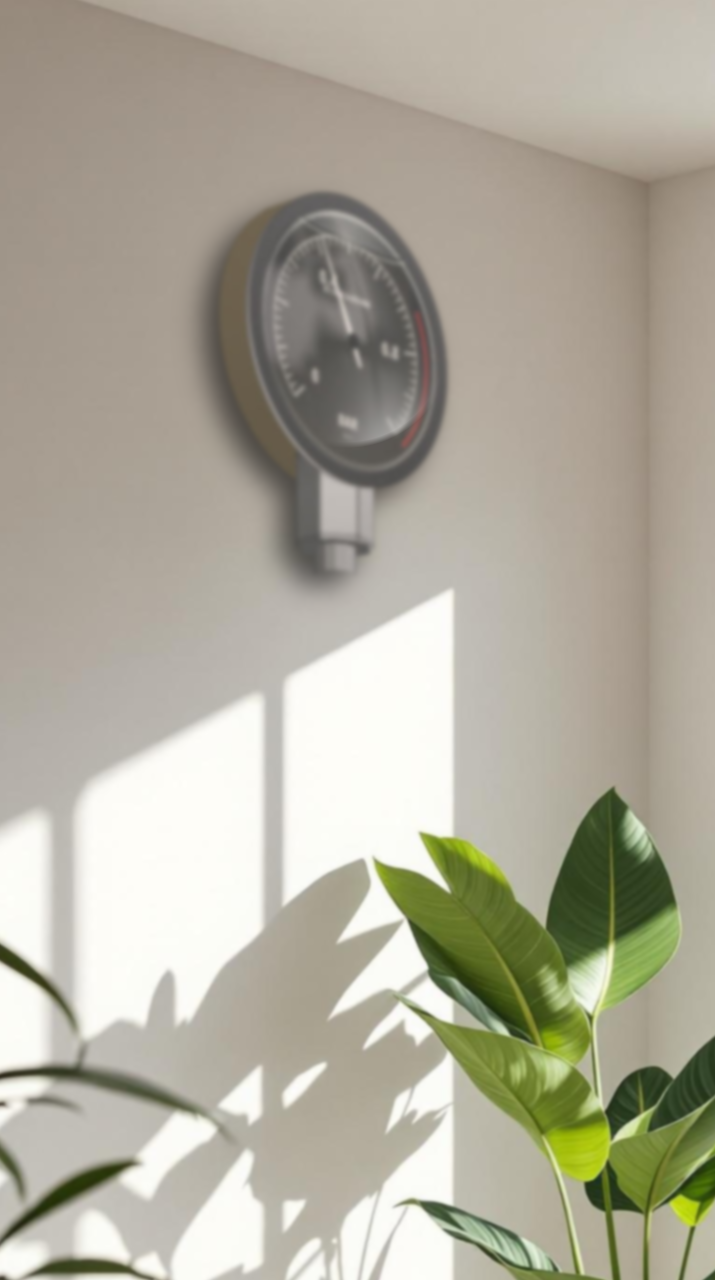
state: 0.4bar
